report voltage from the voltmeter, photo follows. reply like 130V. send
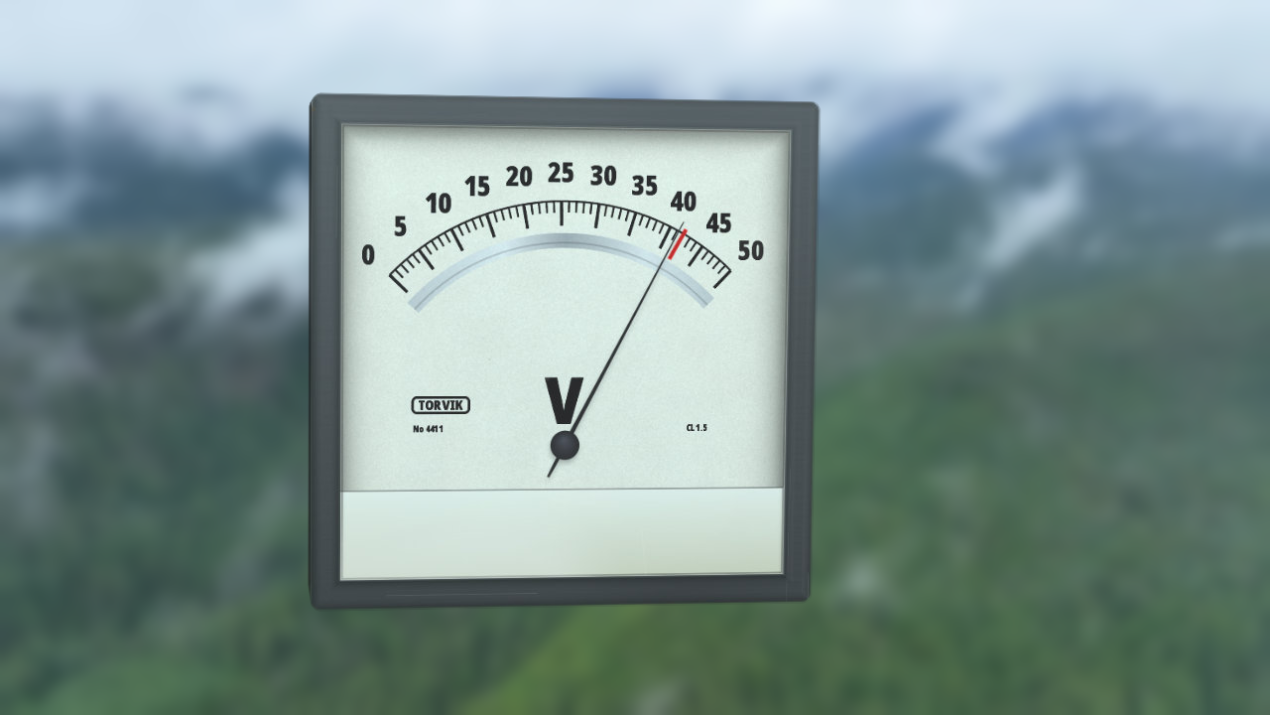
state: 41V
